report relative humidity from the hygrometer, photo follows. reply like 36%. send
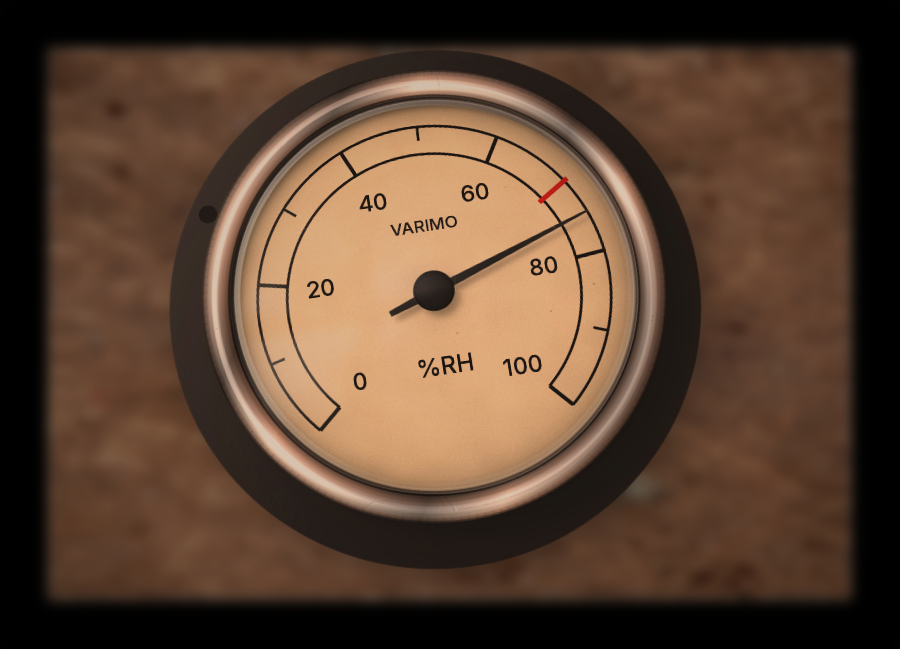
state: 75%
